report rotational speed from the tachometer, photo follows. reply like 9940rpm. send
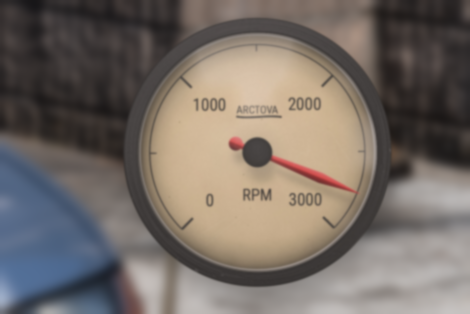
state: 2750rpm
